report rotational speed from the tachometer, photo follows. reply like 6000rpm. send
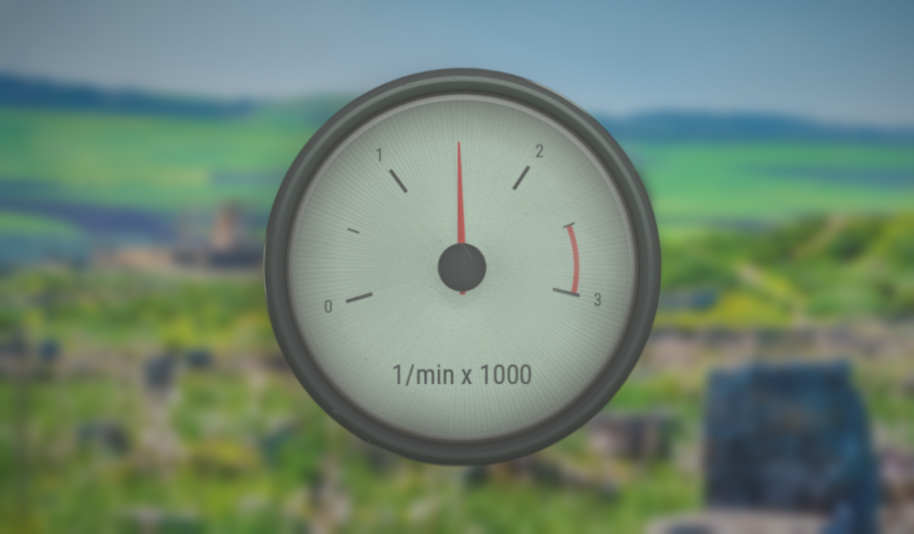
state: 1500rpm
